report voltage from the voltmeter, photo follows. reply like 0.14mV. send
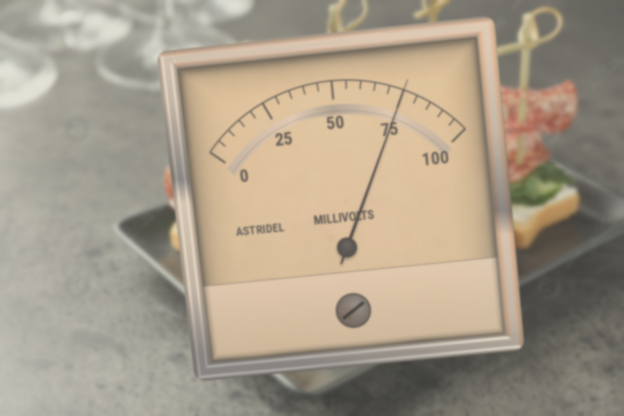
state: 75mV
